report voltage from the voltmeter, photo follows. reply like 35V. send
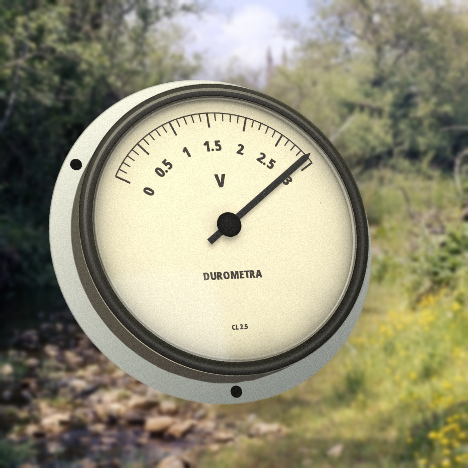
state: 2.9V
